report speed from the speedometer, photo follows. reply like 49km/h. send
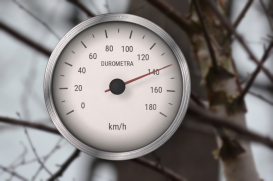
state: 140km/h
